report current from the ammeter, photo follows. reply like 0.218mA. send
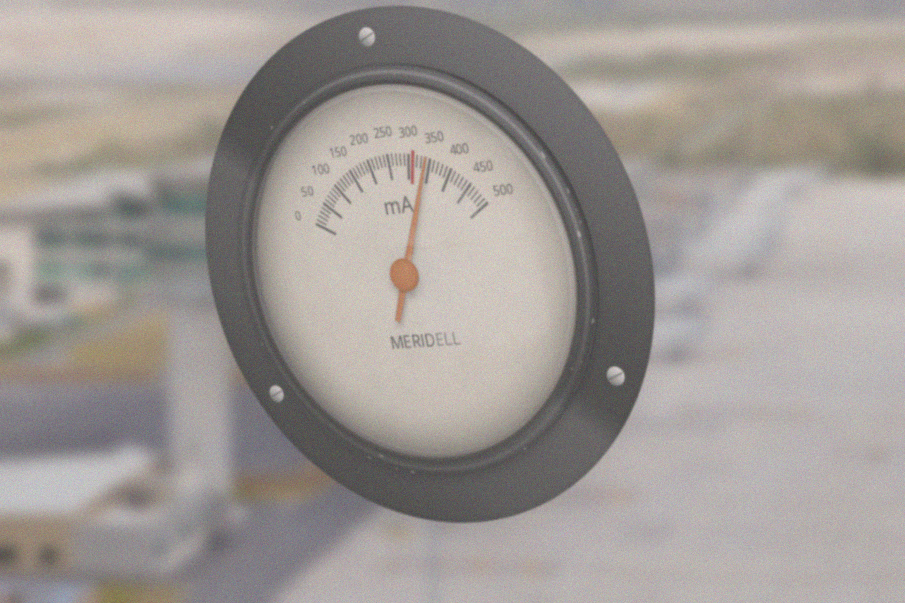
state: 350mA
